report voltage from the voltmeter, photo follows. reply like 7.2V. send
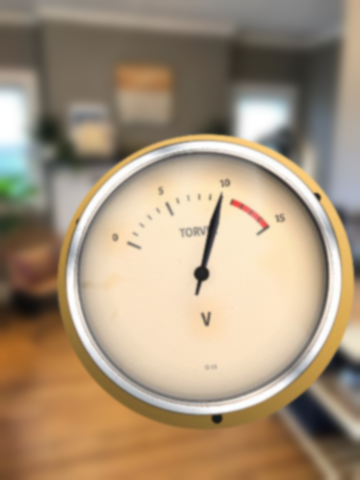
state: 10V
